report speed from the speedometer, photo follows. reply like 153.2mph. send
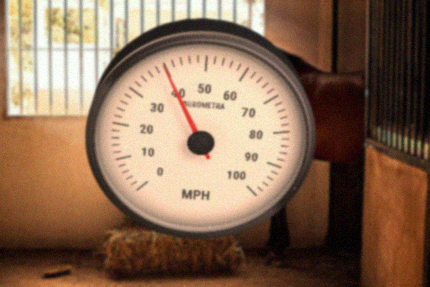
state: 40mph
